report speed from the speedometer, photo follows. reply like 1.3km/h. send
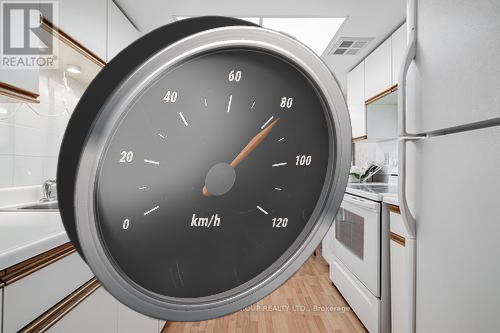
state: 80km/h
